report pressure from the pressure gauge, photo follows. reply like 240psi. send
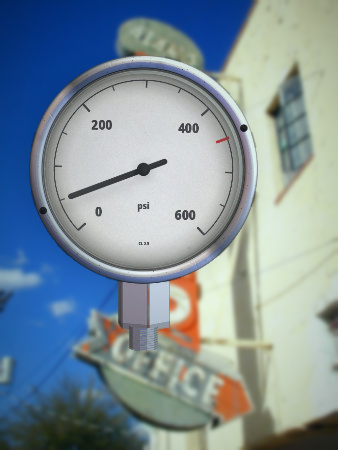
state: 50psi
